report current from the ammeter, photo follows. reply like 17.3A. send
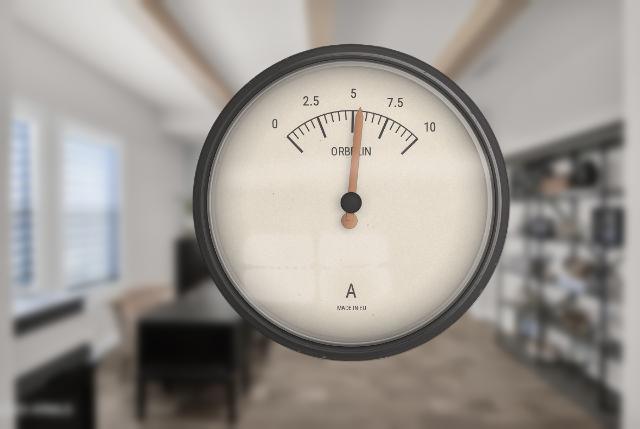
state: 5.5A
